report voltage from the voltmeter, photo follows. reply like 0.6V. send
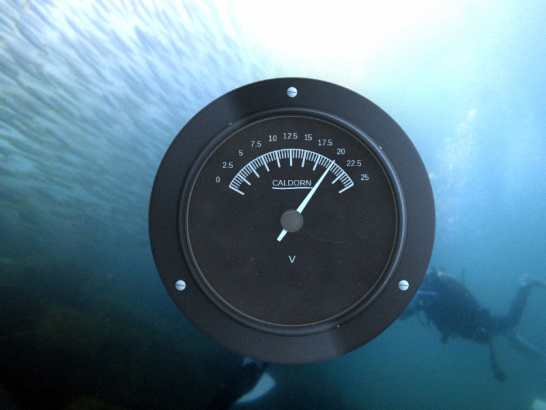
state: 20V
